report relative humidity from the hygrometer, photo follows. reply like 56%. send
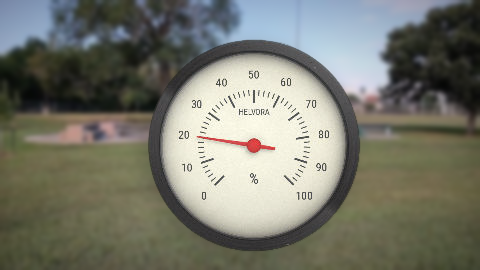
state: 20%
